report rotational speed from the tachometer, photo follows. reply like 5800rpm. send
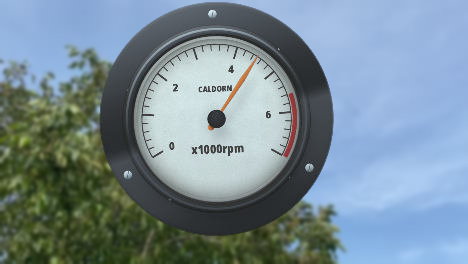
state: 4500rpm
